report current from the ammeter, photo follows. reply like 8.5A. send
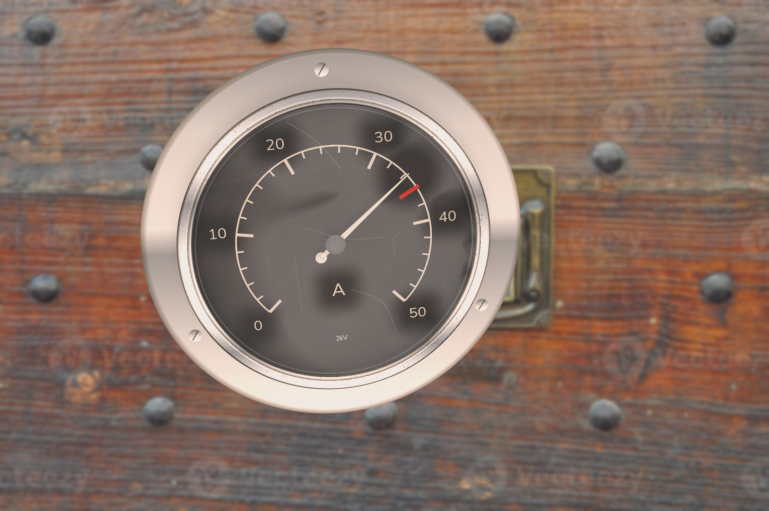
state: 34A
